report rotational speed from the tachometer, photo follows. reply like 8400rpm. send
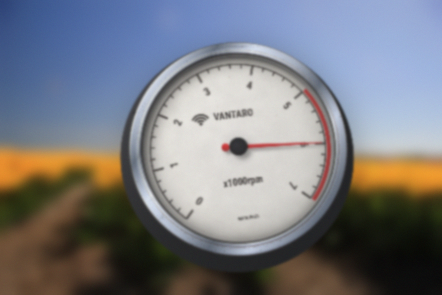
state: 6000rpm
